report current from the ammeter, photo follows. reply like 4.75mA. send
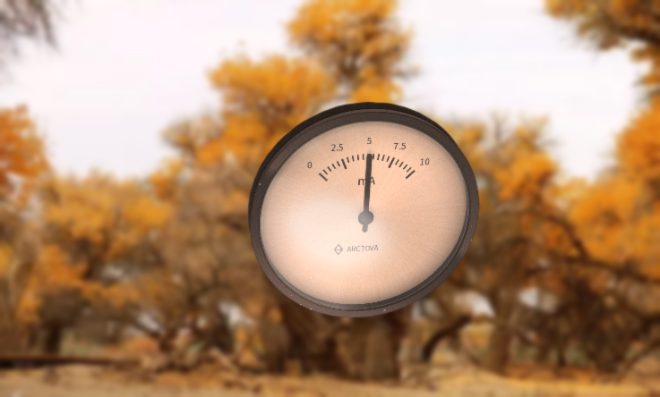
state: 5mA
